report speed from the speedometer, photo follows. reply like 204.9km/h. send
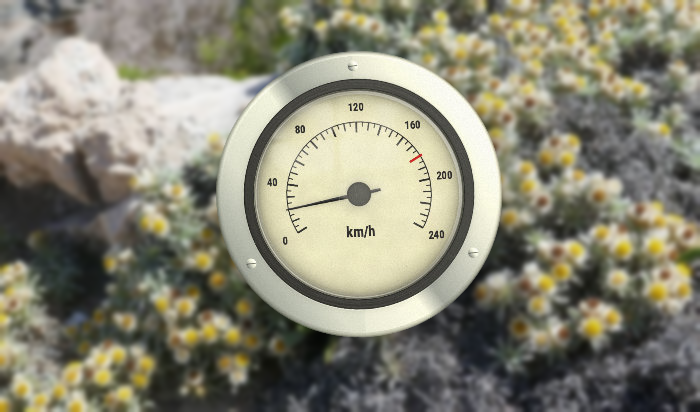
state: 20km/h
